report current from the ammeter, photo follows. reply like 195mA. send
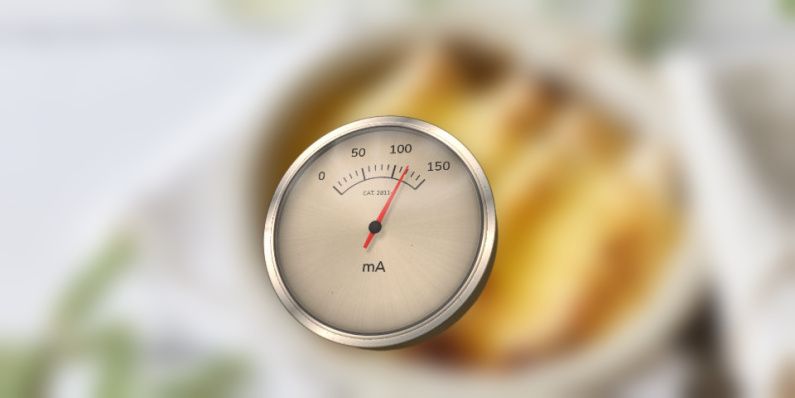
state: 120mA
